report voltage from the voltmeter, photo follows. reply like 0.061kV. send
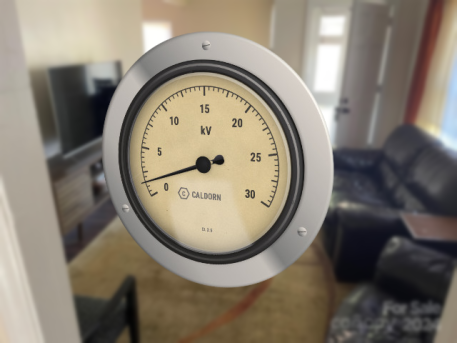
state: 1.5kV
